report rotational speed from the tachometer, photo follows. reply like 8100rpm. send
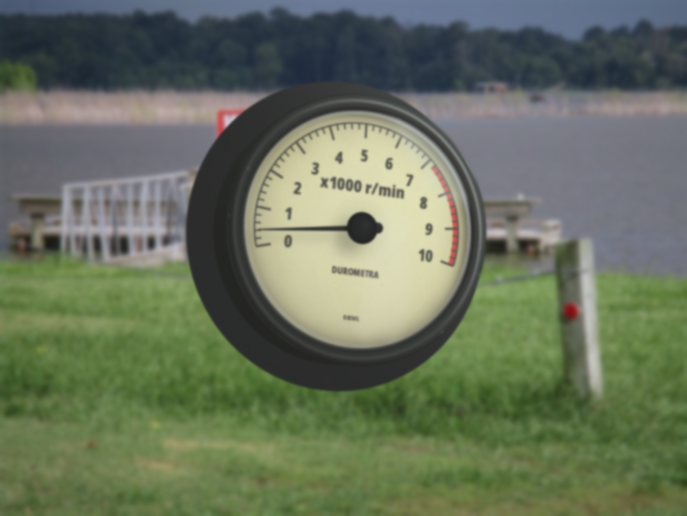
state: 400rpm
